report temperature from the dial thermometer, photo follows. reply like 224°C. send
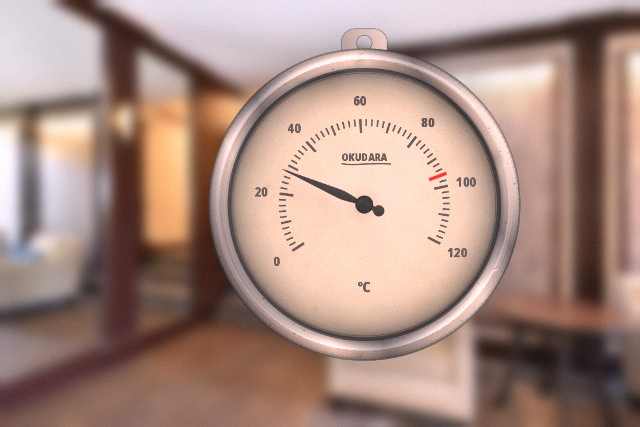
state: 28°C
